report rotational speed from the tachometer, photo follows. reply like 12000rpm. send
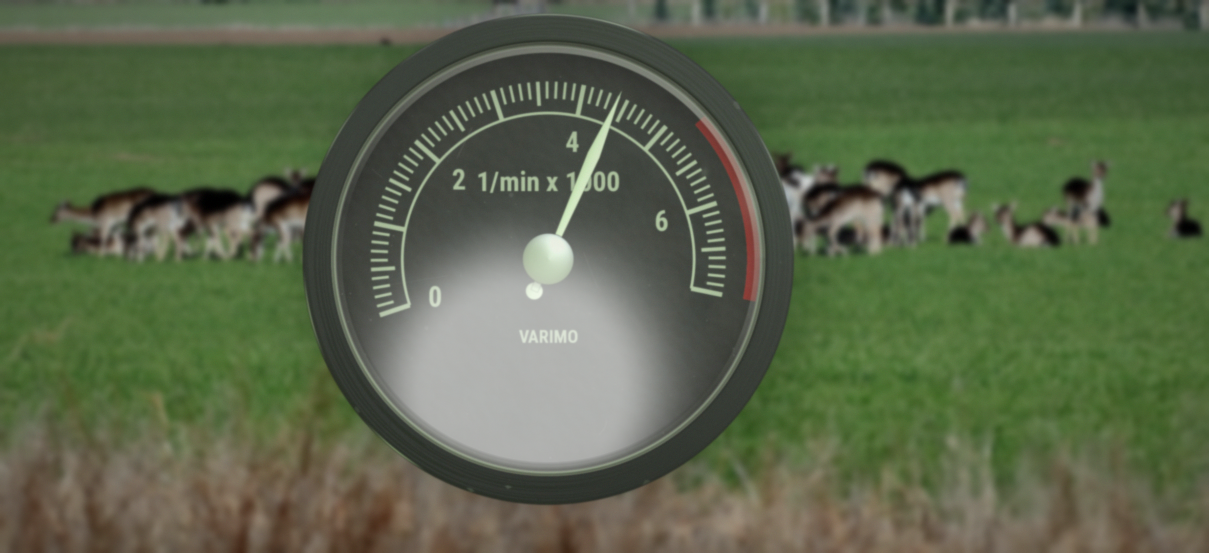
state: 4400rpm
